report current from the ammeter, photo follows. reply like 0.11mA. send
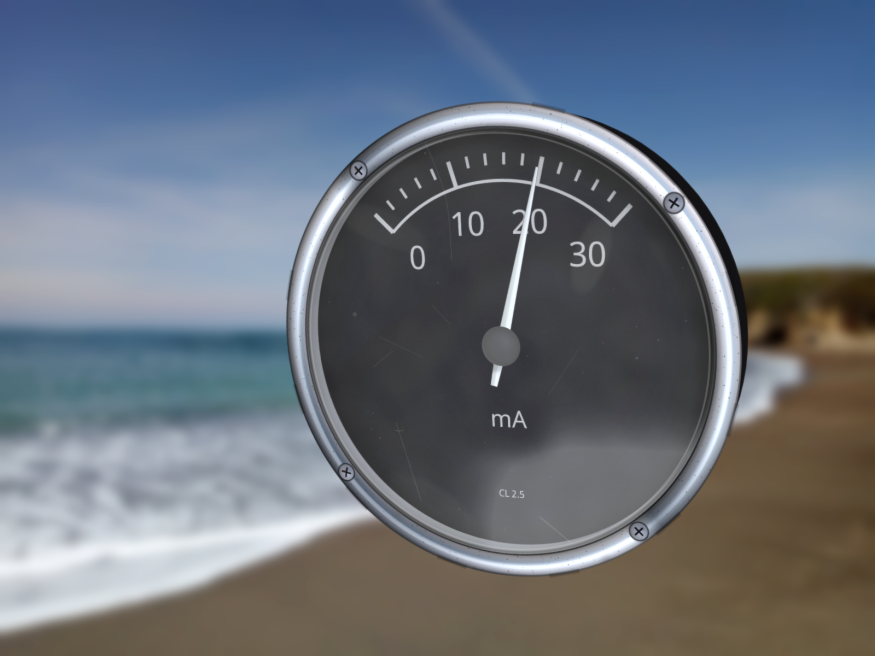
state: 20mA
